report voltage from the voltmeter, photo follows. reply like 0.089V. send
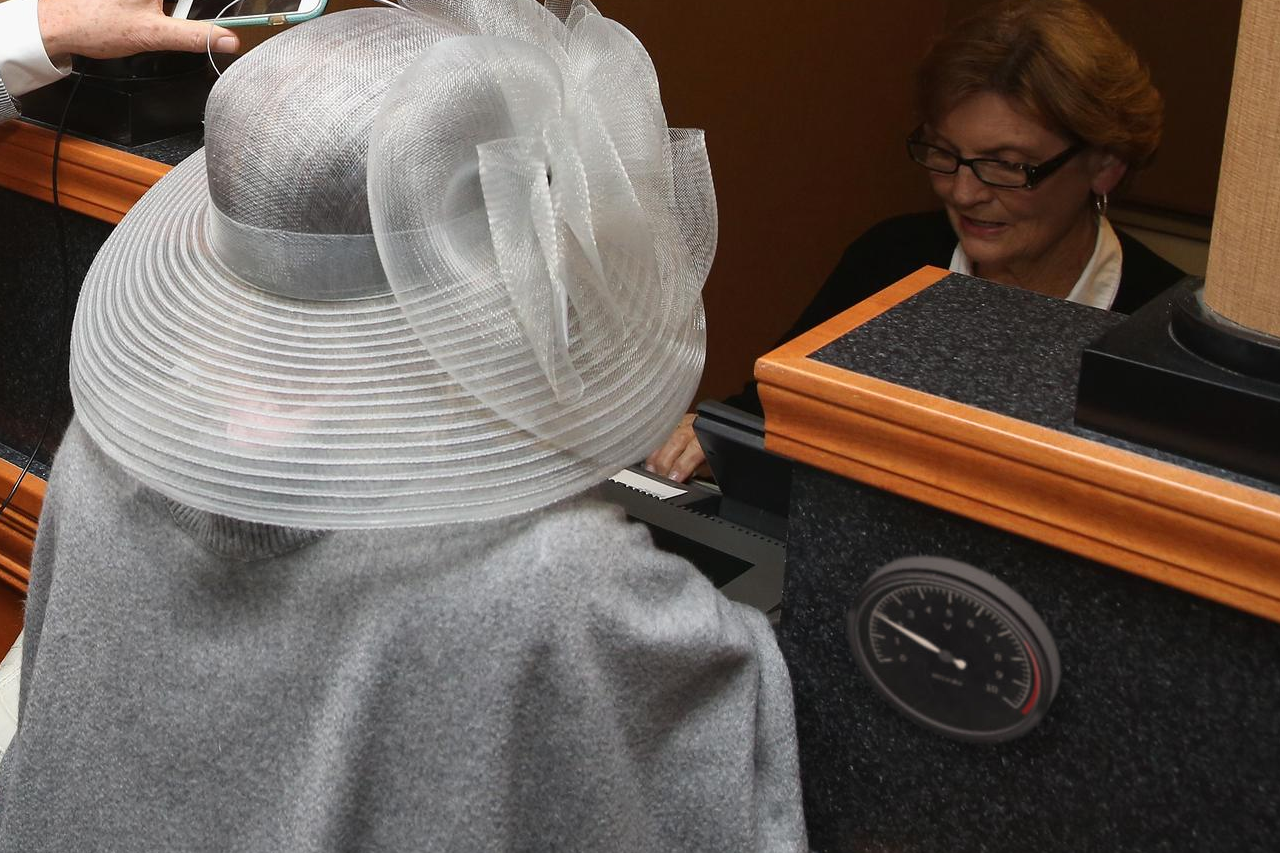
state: 2V
